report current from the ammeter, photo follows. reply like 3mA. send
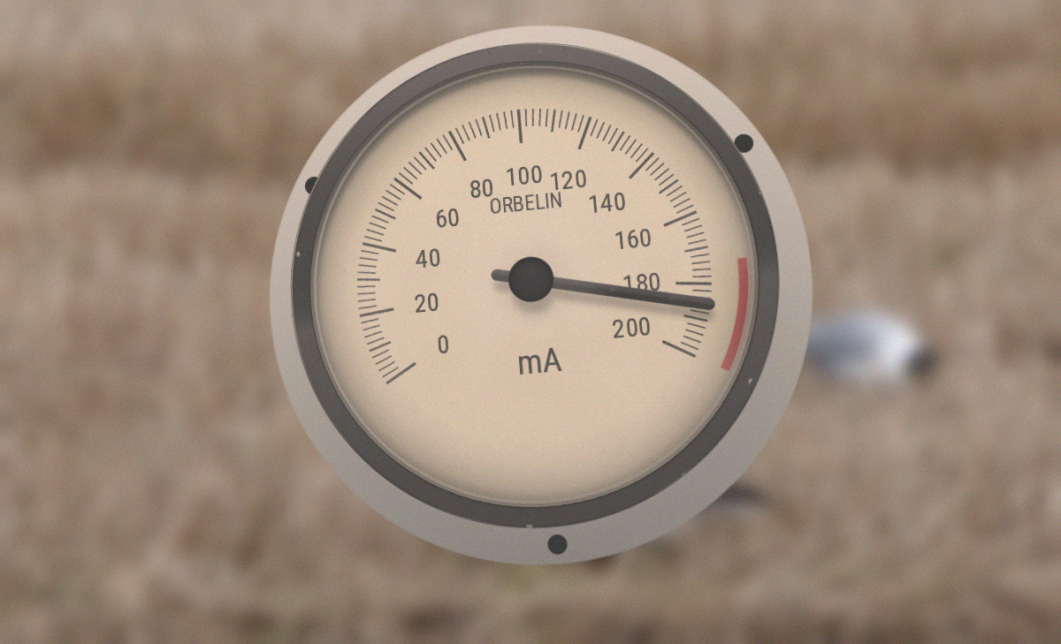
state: 186mA
